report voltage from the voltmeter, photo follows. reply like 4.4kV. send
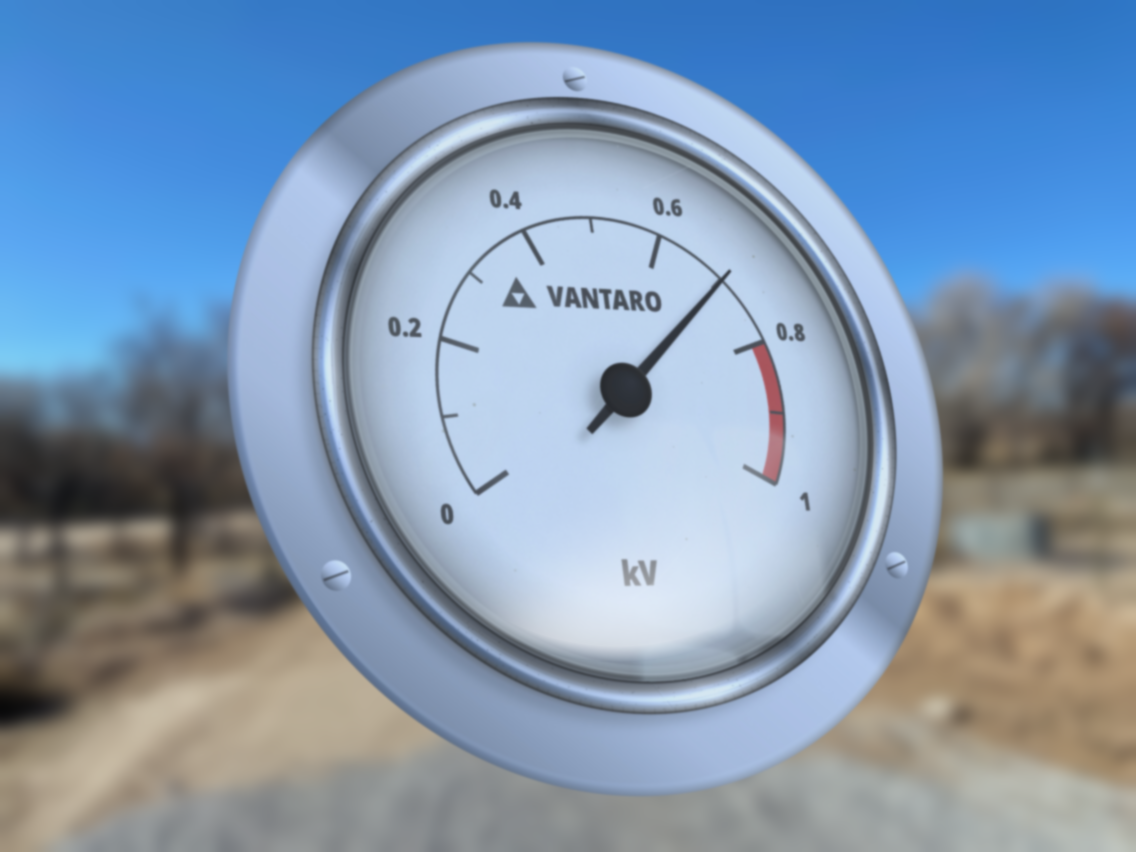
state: 0.7kV
